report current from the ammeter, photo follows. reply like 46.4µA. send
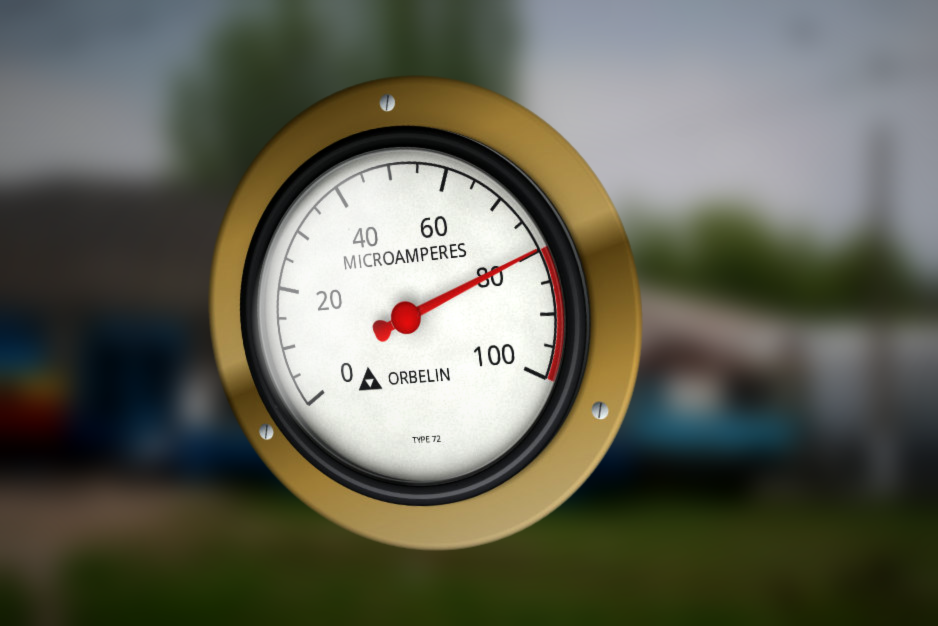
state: 80µA
